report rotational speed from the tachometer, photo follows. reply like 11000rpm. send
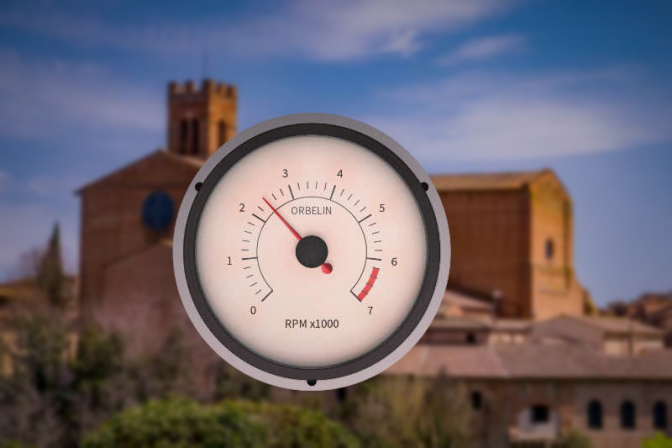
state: 2400rpm
